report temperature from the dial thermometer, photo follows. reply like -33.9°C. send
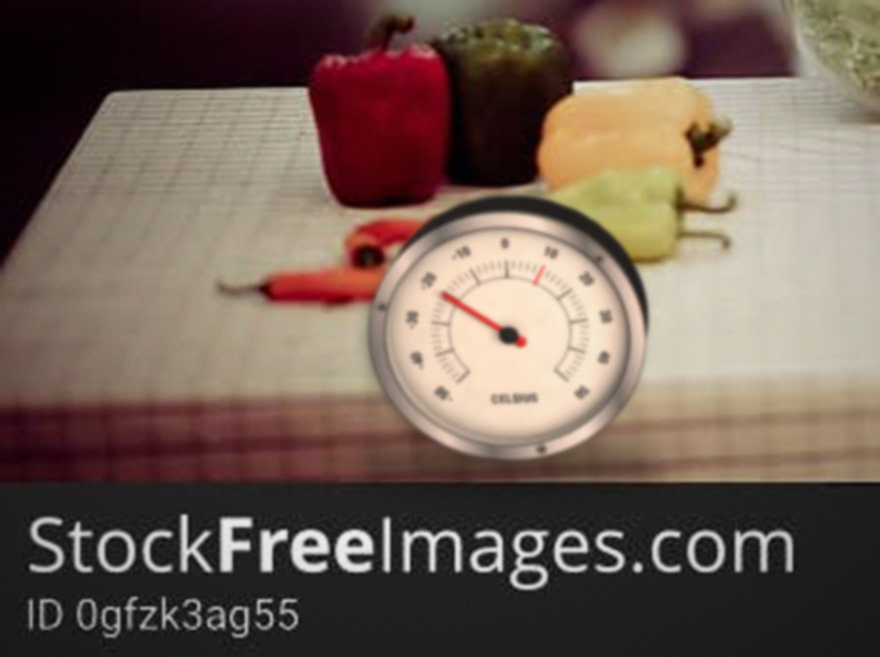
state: -20°C
